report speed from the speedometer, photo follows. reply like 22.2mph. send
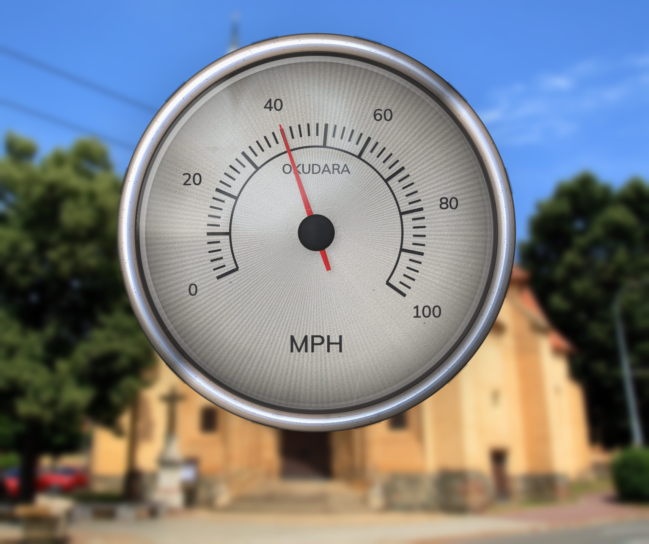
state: 40mph
